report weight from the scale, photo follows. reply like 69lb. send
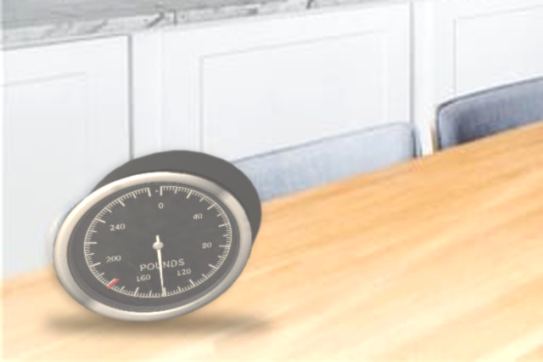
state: 140lb
